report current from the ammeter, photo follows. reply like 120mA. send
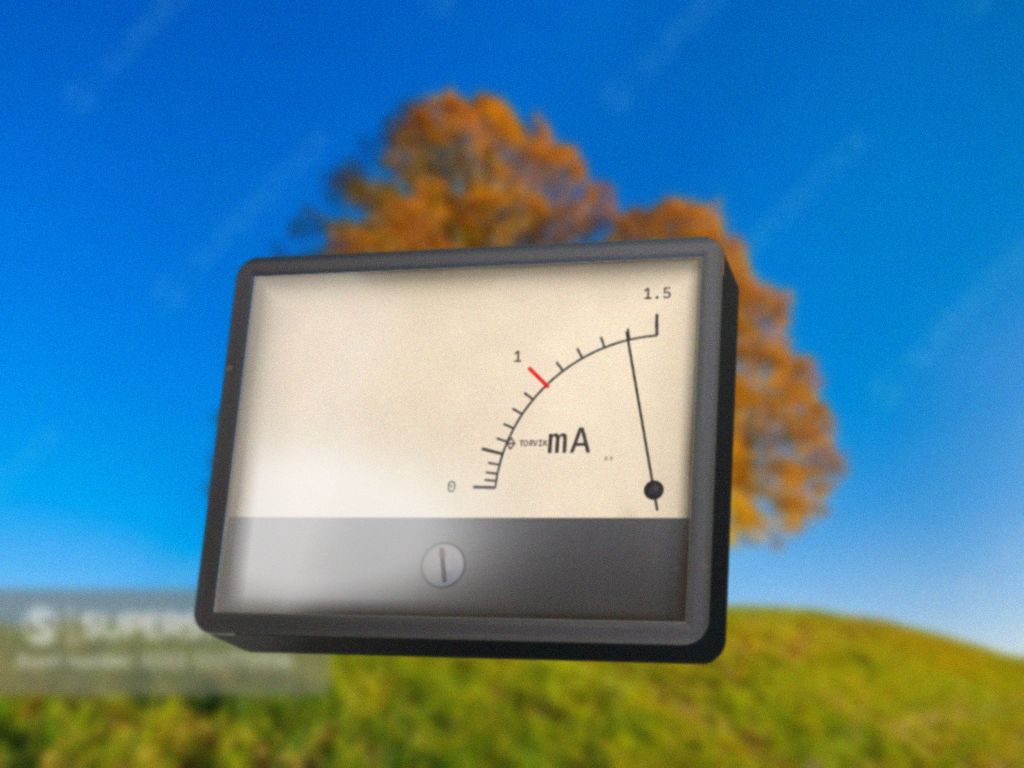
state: 1.4mA
